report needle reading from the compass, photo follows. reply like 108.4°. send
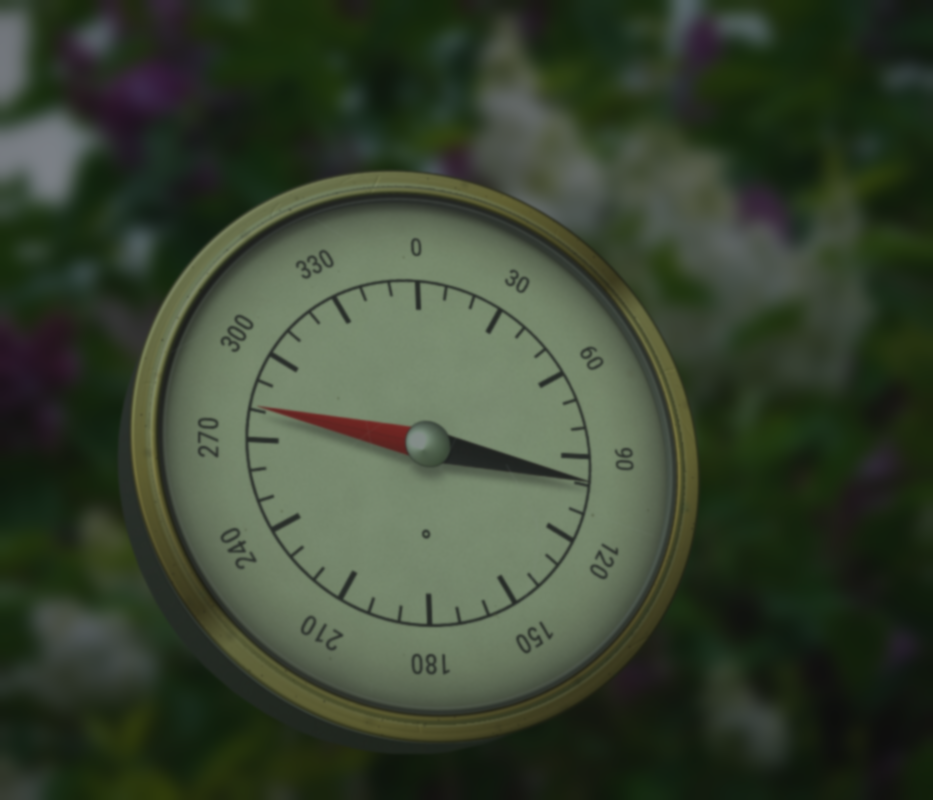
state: 280°
